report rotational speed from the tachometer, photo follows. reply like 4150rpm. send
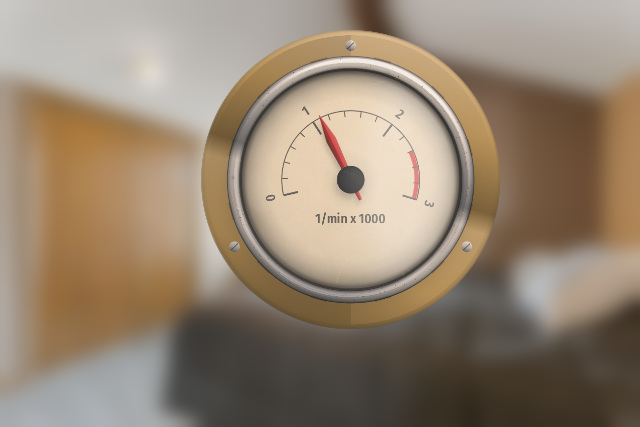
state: 1100rpm
